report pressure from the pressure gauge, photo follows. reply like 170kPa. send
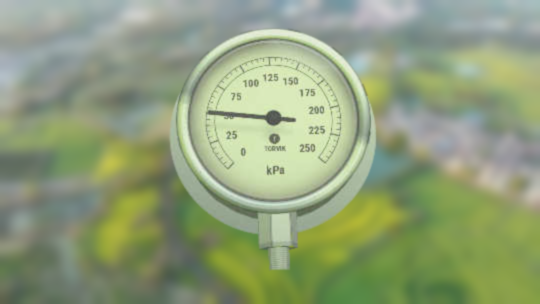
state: 50kPa
